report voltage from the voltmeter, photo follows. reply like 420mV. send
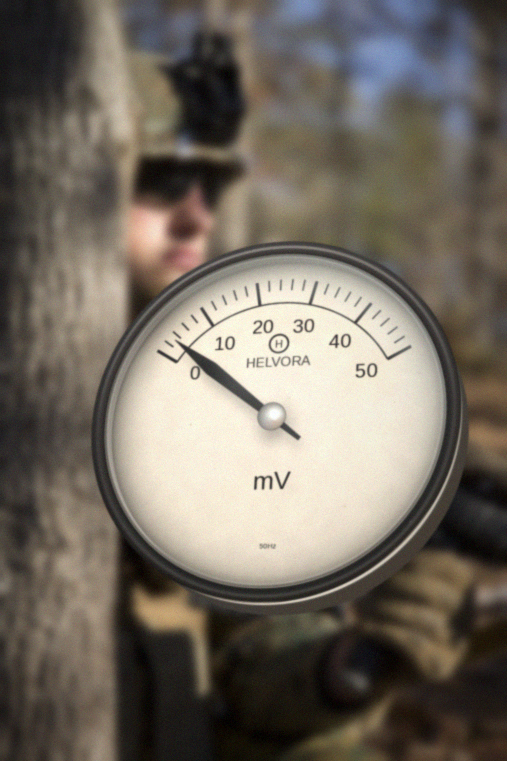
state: 3mV
